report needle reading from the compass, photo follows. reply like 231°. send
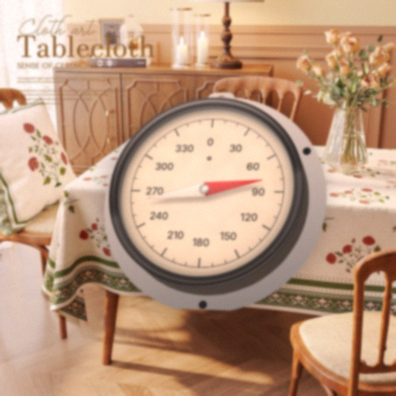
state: 80°
